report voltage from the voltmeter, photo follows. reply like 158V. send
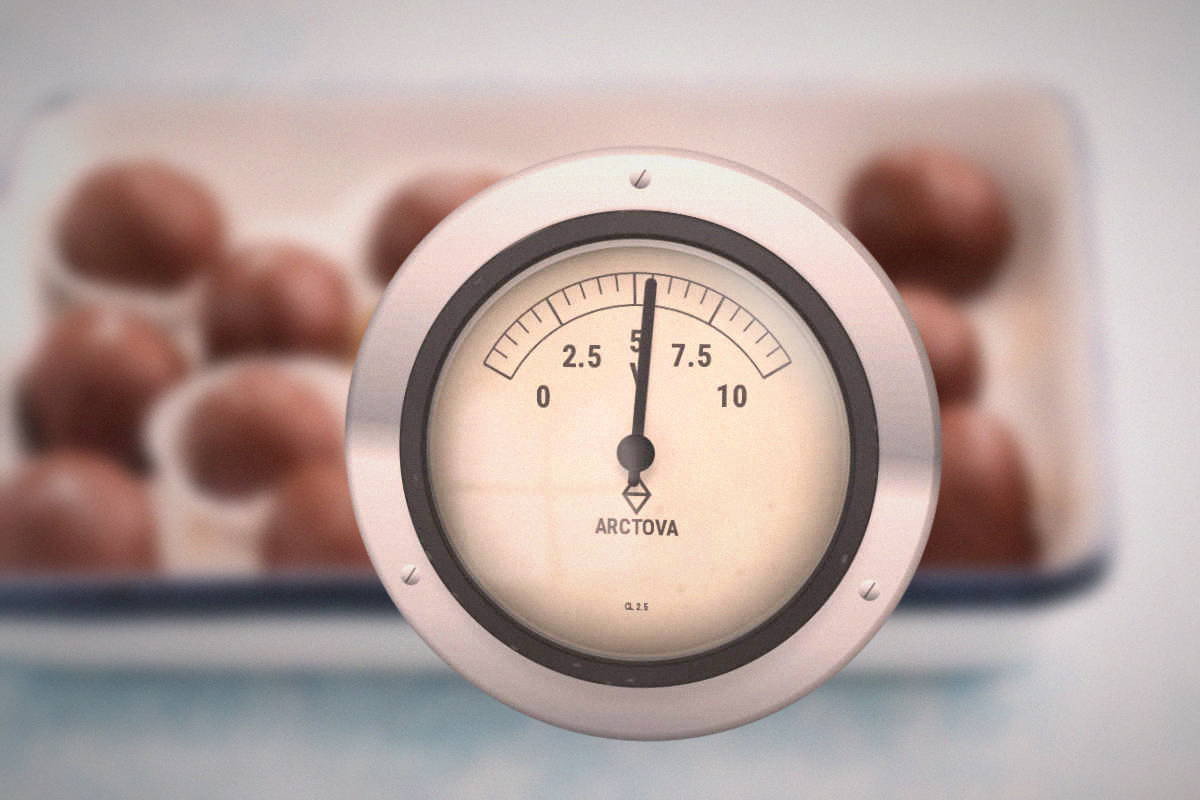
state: 5.5V
